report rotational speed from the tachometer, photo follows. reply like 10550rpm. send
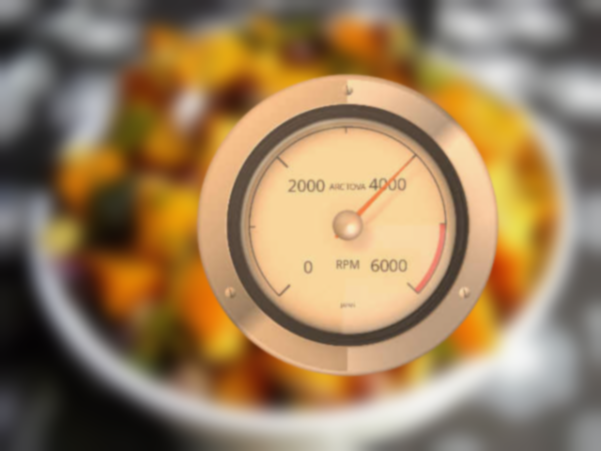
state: 4000rpm
